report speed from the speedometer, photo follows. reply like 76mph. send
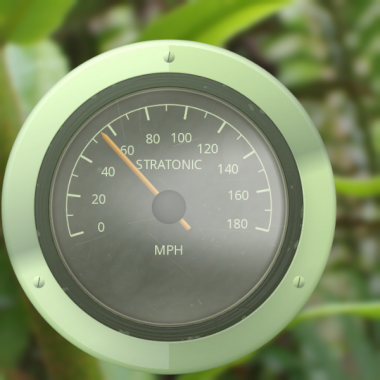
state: 55mph
